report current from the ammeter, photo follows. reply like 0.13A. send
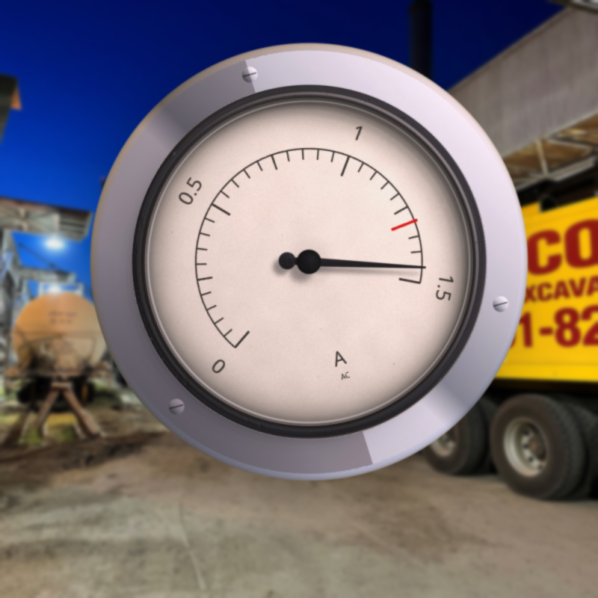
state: 1.45A
